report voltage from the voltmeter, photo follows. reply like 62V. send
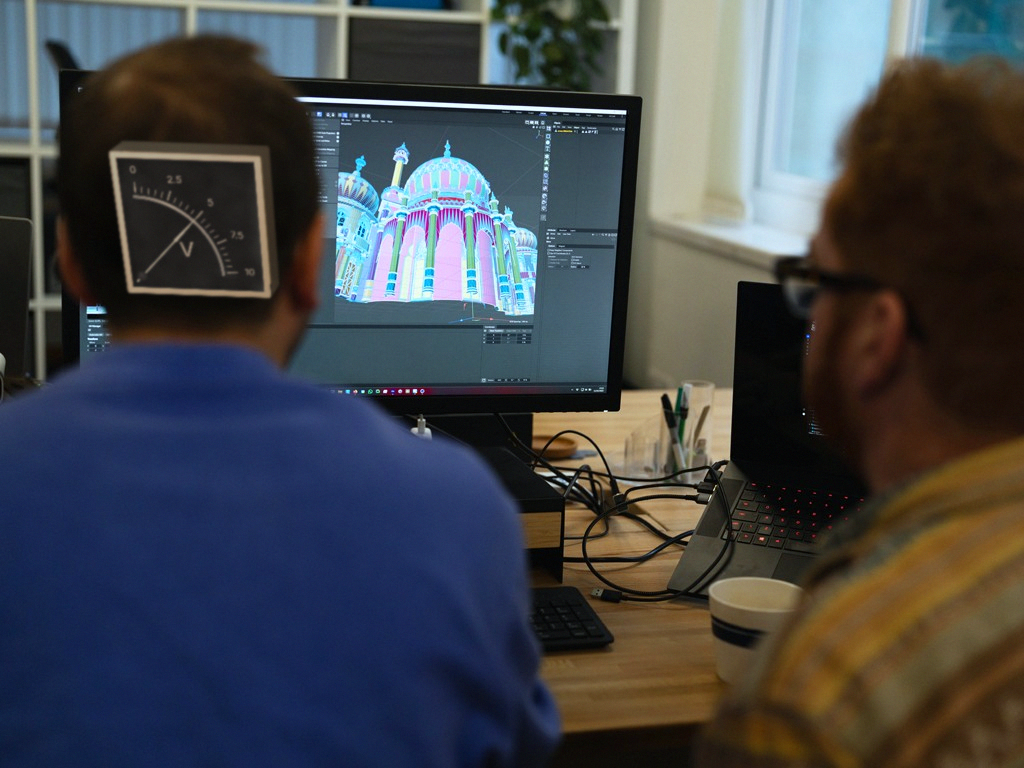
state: 5V
